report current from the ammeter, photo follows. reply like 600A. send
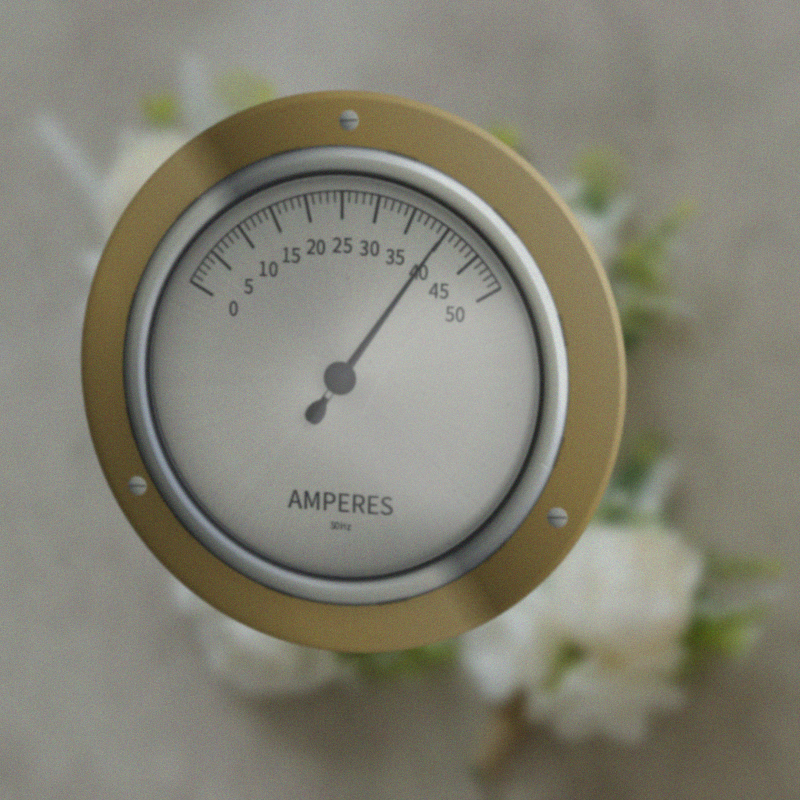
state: 40A
